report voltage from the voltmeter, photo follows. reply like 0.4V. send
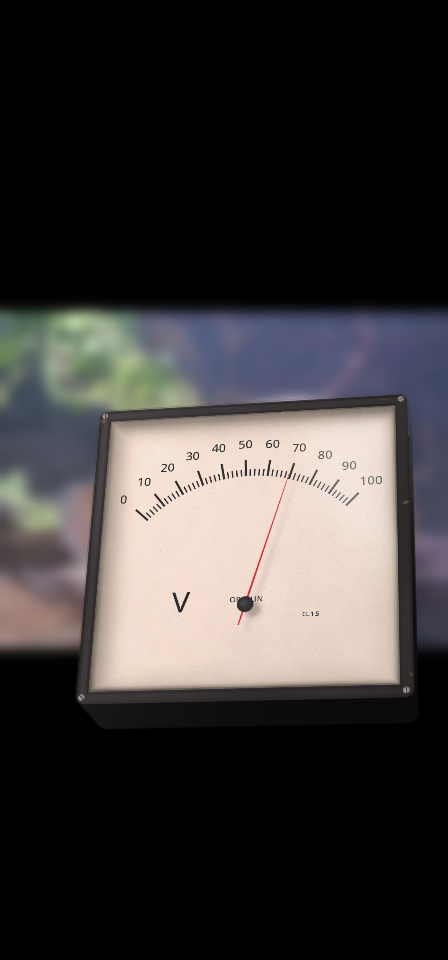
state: 70V
